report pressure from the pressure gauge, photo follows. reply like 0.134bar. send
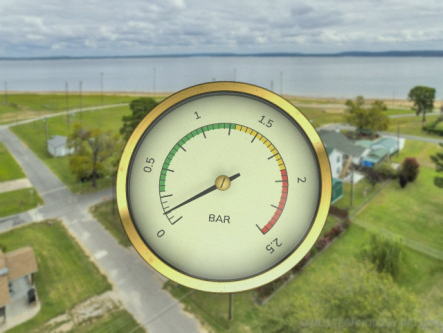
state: 0.1bar
